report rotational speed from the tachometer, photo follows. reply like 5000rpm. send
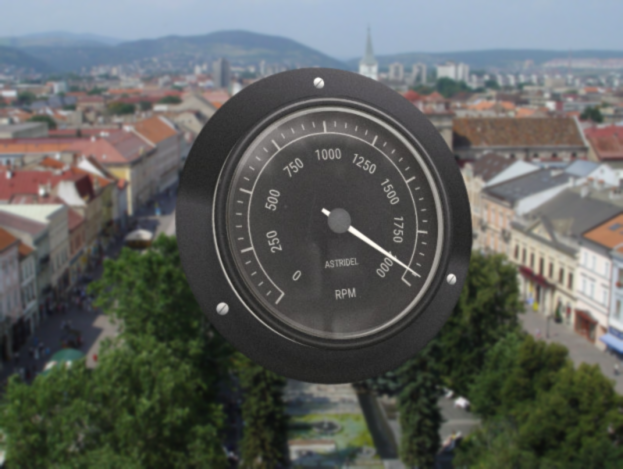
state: 1950rpm
